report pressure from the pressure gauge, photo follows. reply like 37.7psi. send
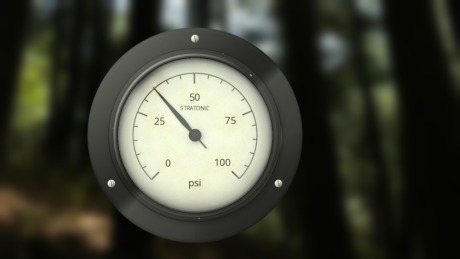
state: 35psi
